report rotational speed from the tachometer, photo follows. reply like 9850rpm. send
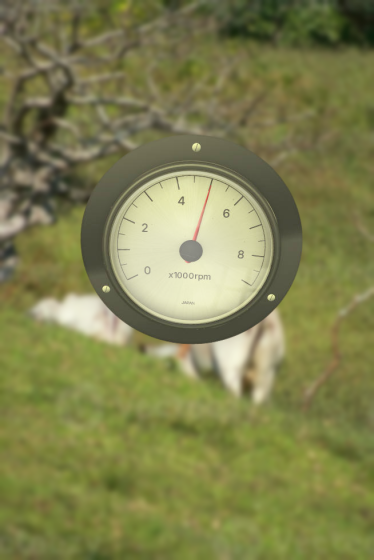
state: 5000rpm
